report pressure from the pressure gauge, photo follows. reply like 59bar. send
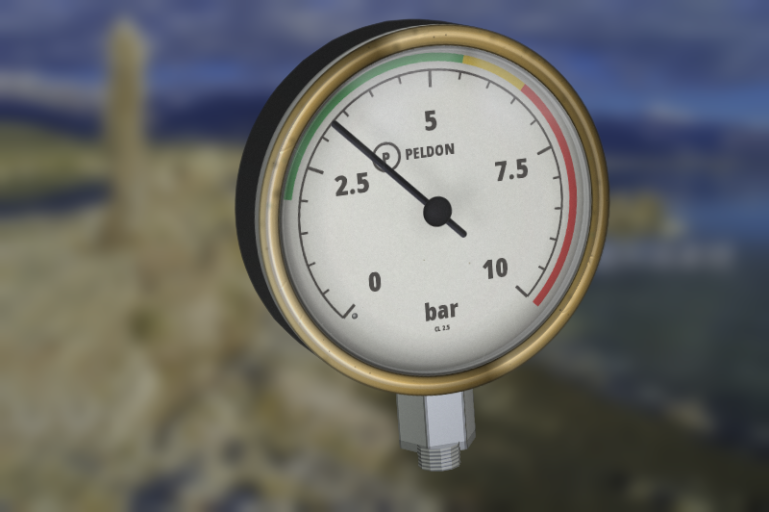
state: 3.25bar
